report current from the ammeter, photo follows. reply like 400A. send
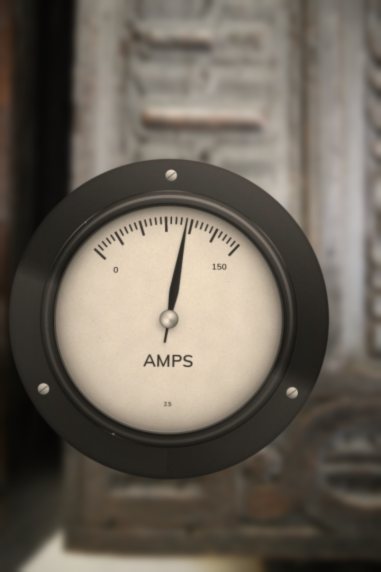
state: 95A
